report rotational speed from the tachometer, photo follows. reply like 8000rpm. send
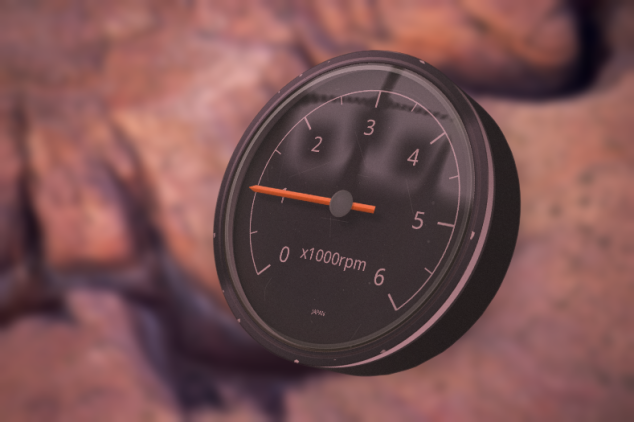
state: 1000rpm
